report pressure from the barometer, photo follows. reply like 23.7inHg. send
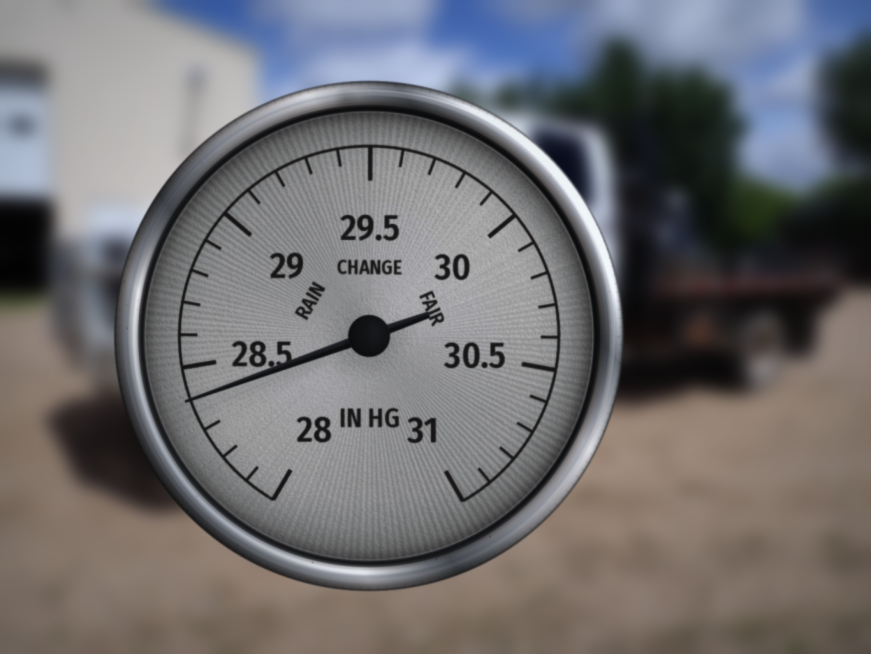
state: 28.4inHg
